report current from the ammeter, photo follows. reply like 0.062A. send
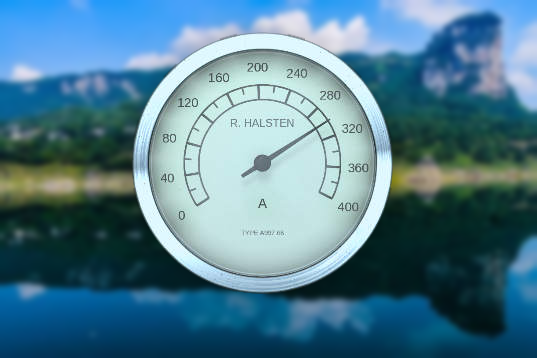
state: 300A
